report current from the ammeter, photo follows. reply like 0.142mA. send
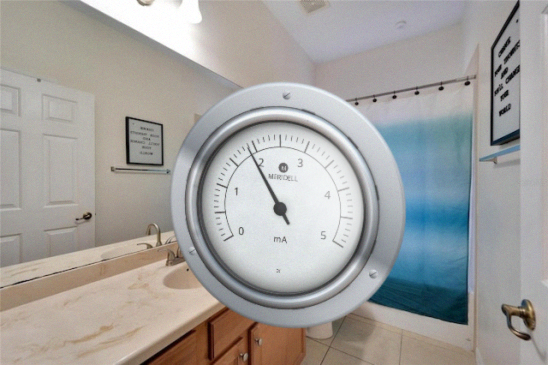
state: 1.9mA
